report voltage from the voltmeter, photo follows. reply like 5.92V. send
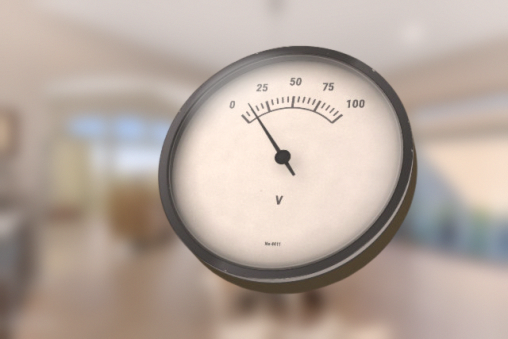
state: 10V
